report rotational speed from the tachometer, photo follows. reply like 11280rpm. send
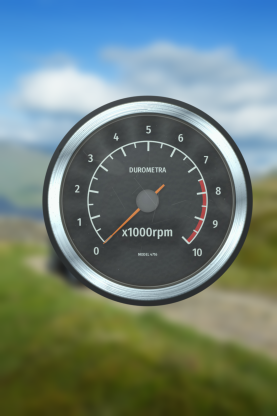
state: 0rpm
